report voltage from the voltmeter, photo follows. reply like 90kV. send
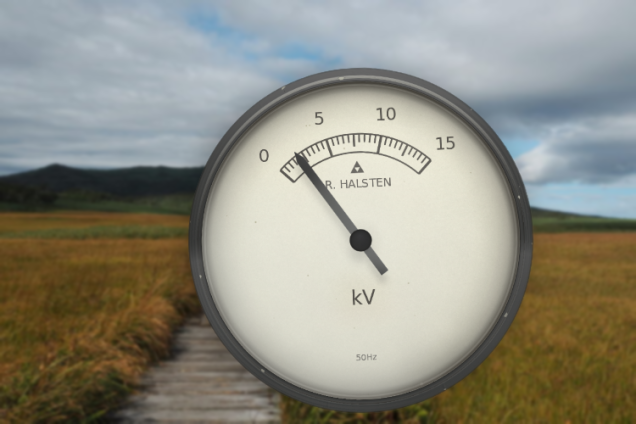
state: 2kV
